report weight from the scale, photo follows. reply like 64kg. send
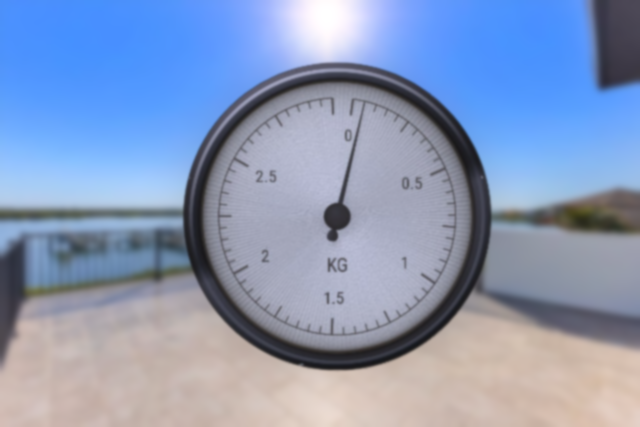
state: 0.05kg
